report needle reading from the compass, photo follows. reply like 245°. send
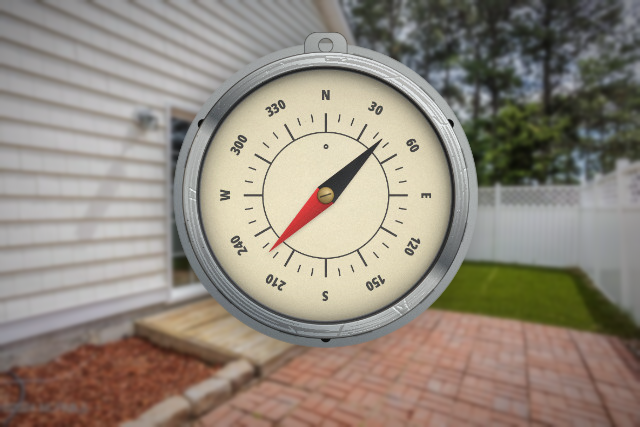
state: 225°
